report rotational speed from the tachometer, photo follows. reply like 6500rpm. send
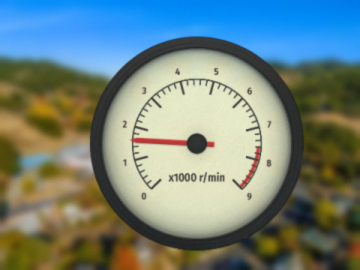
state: 1600rpm
